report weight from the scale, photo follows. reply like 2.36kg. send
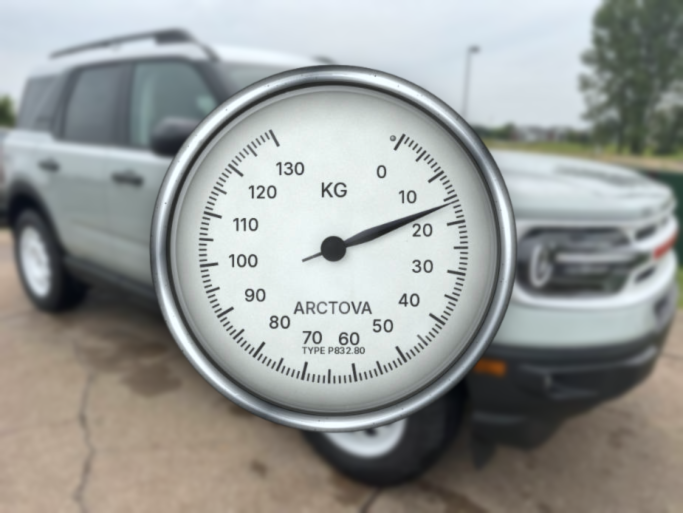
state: 16kg
